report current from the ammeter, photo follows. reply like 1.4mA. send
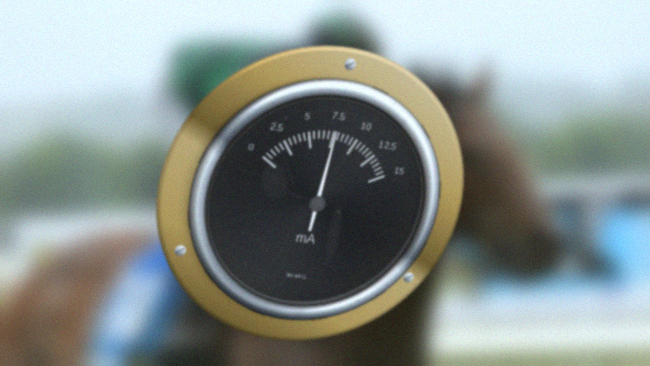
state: 7.5mA
